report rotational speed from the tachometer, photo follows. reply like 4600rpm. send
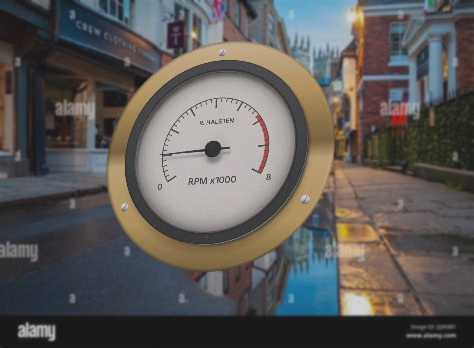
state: 1000rpm
